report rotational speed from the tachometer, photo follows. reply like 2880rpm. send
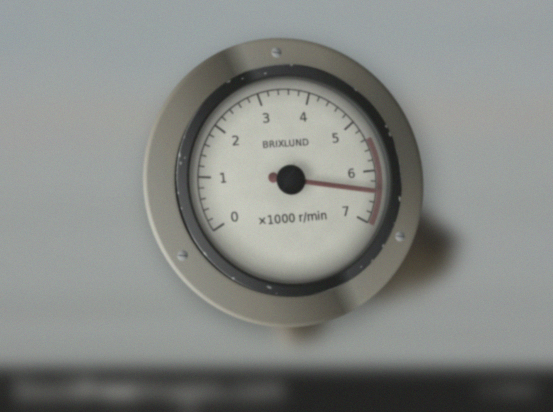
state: 6400rpm
